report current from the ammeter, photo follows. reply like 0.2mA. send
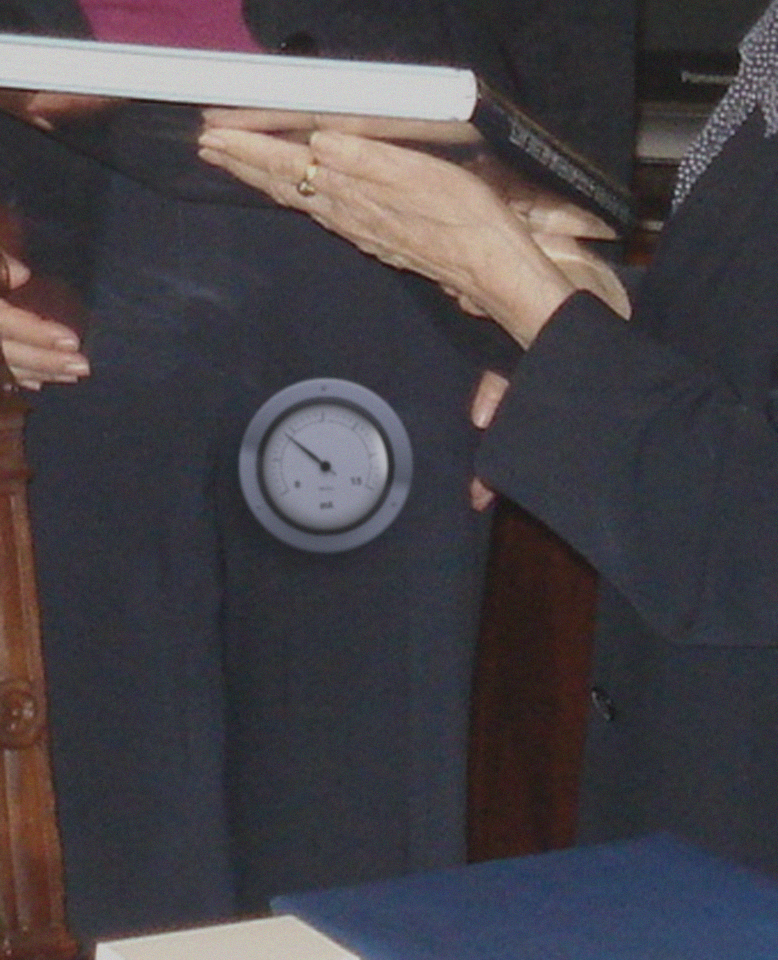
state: 0.45mA
